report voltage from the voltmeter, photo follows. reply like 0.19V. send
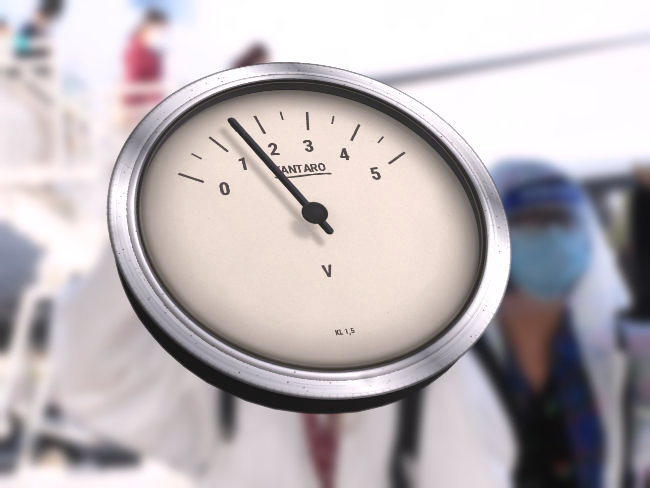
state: 1.5V
